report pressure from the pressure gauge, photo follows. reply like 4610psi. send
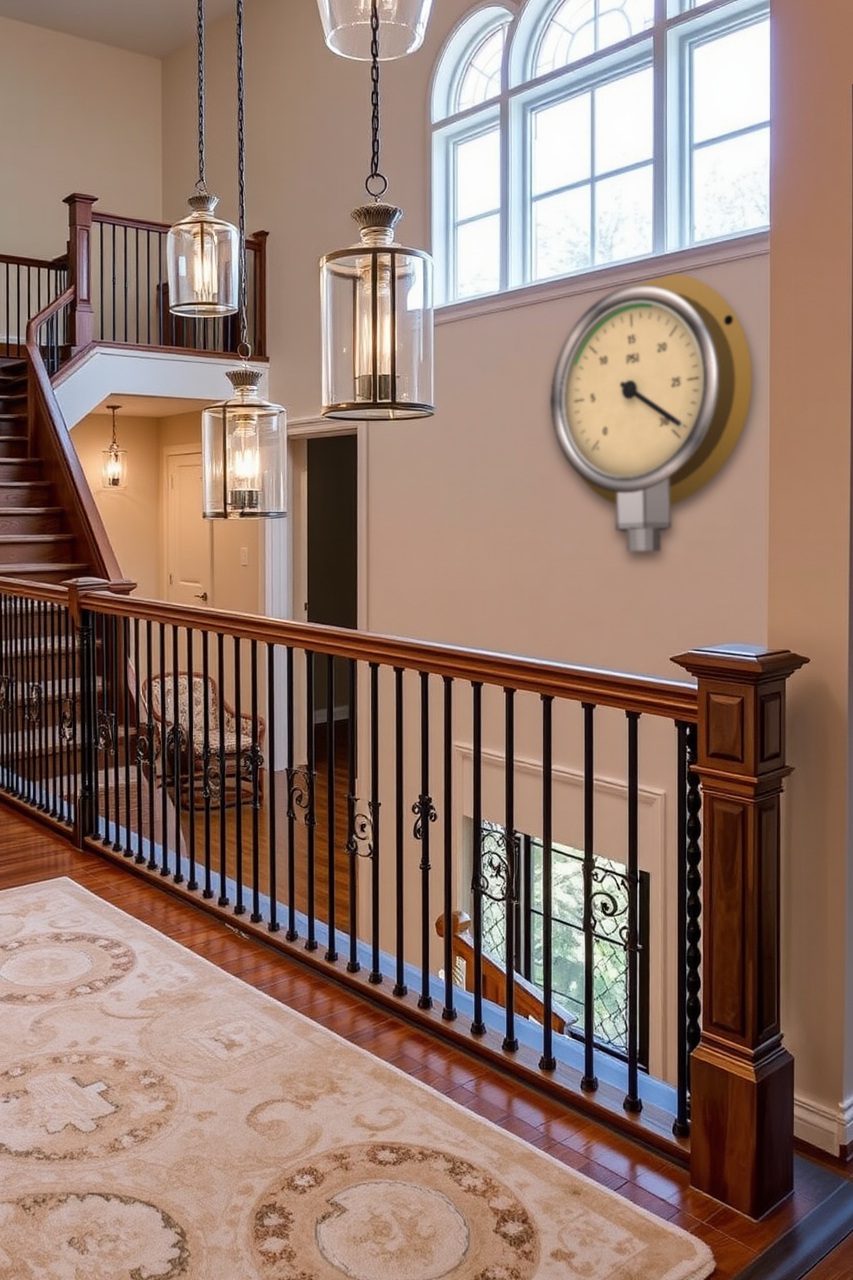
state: 29psi
